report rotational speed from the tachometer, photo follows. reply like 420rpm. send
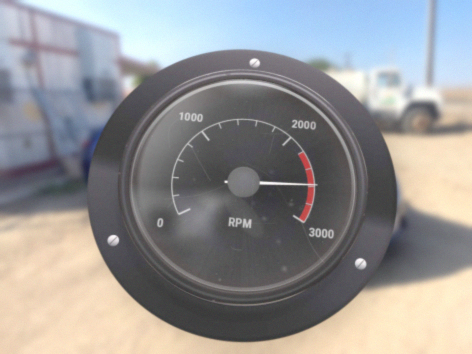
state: 2600rpm
